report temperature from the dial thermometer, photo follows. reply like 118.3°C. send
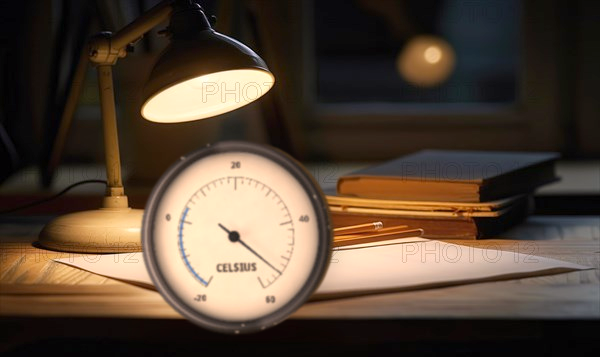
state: 54°C
